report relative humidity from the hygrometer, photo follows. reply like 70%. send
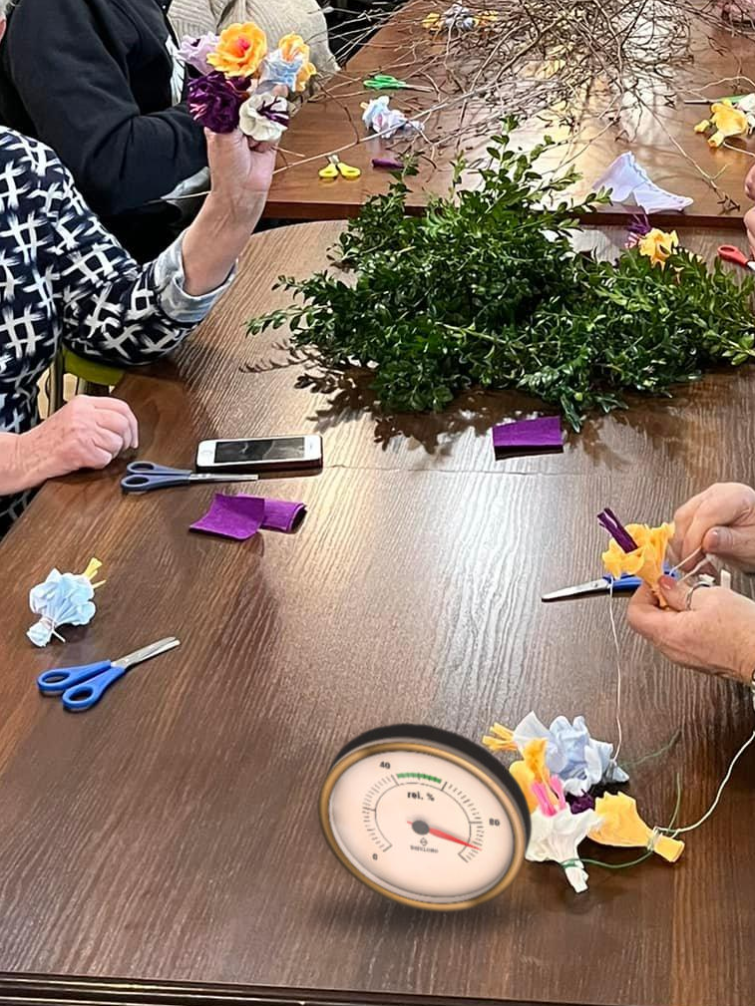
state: 90%
